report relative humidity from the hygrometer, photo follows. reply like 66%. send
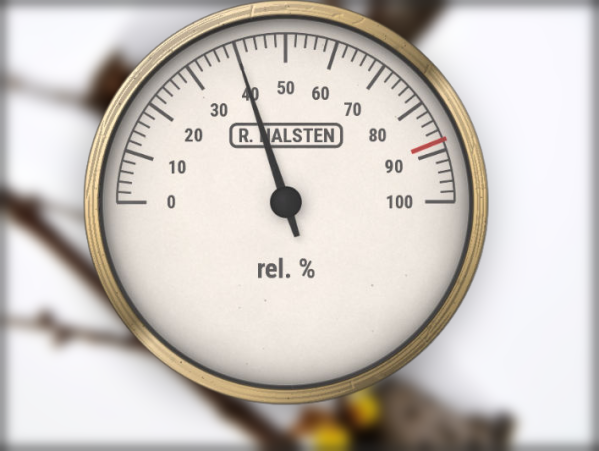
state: 40%
